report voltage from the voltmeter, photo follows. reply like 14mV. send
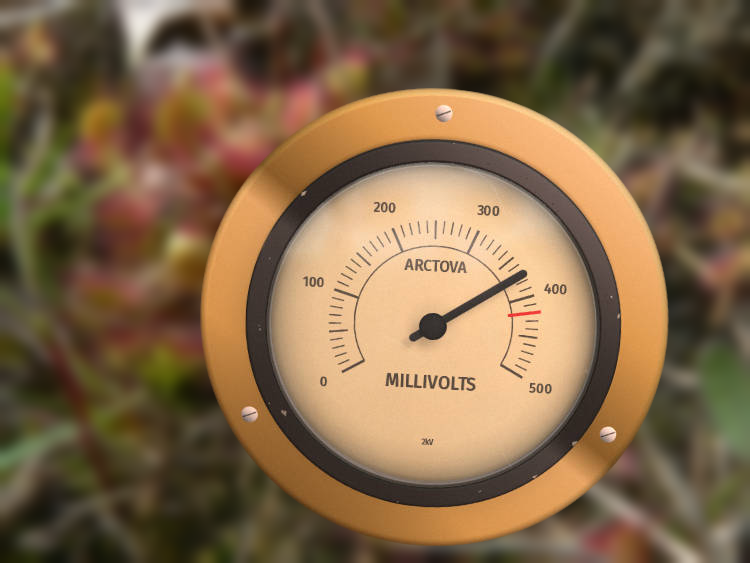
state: 370mV
